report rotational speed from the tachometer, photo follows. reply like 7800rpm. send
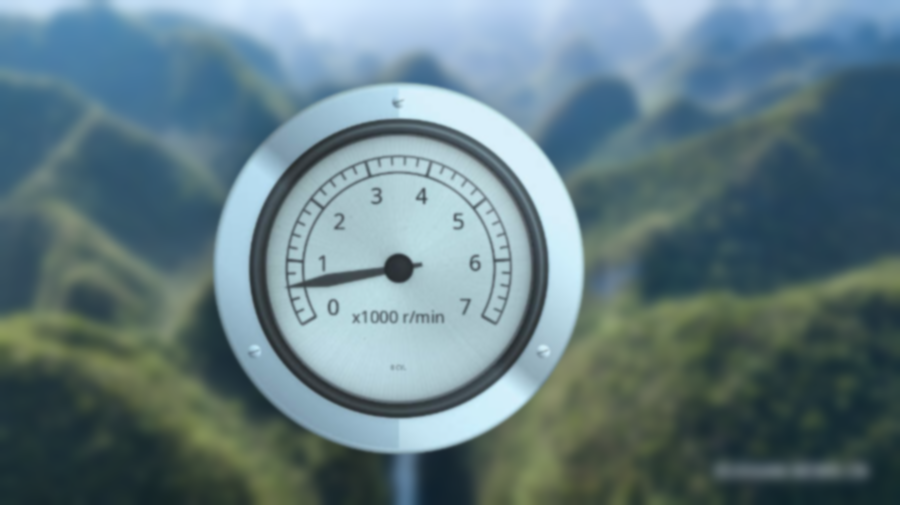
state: 600rpm
